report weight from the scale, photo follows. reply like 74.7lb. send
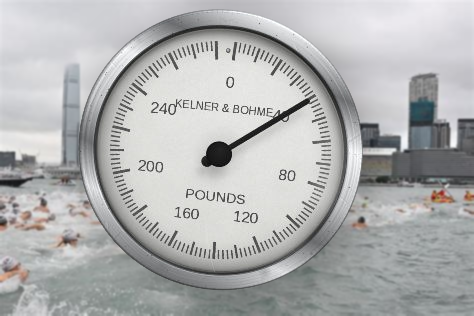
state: 40lb
